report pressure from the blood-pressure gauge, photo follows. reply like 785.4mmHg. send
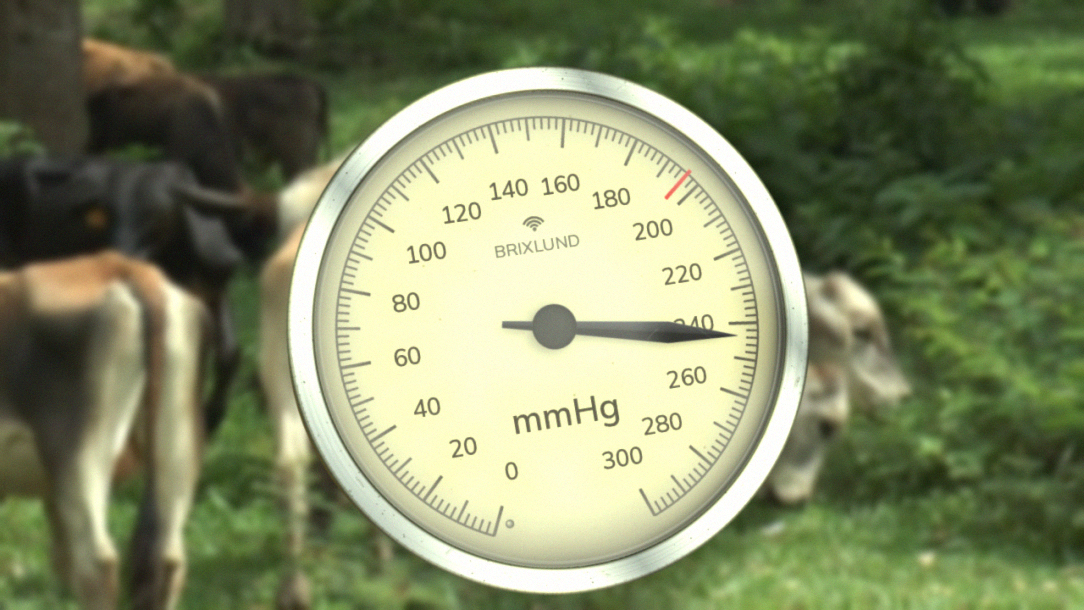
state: 244mmHg
